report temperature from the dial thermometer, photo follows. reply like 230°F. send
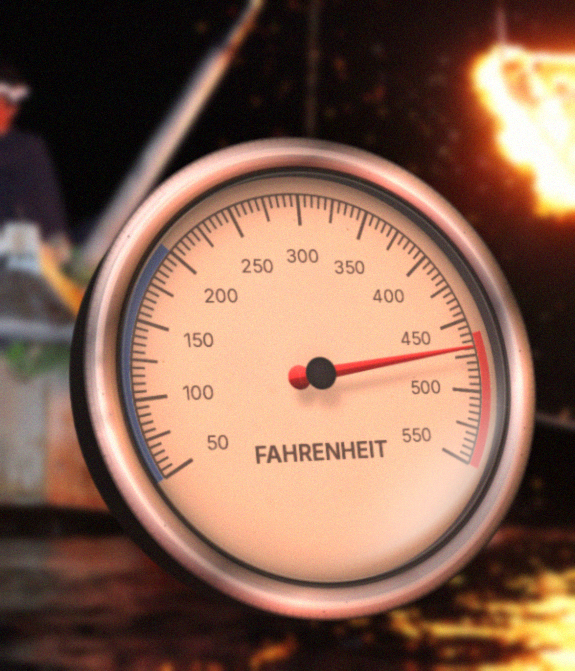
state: 470°F
